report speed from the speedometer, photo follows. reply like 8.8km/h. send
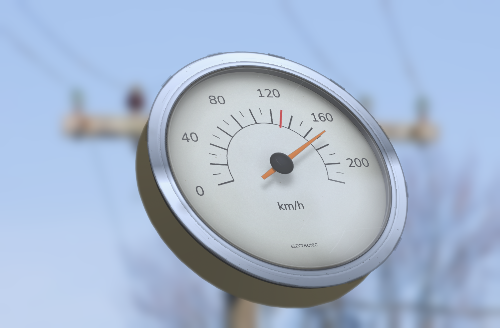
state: 170km/h
